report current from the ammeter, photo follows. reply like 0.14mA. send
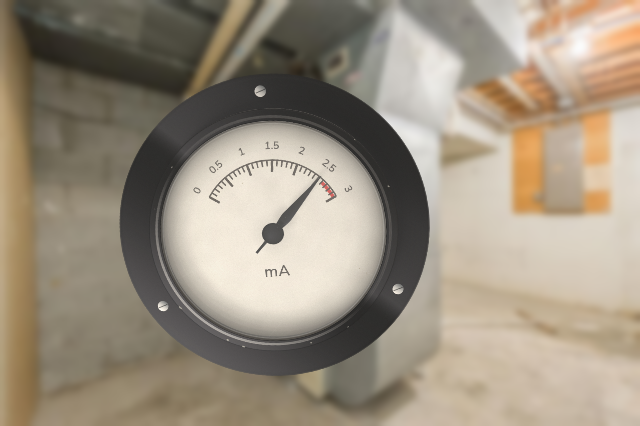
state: 2.5mA
